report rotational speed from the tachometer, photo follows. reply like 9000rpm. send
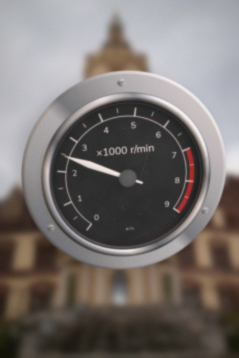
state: 2500rpm
